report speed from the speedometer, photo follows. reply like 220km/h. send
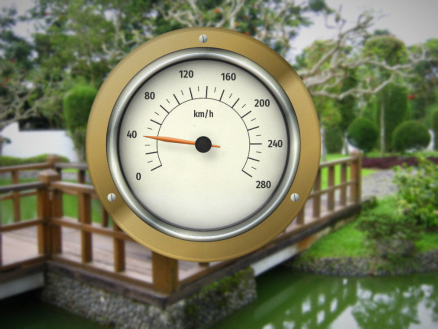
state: 40km/h
